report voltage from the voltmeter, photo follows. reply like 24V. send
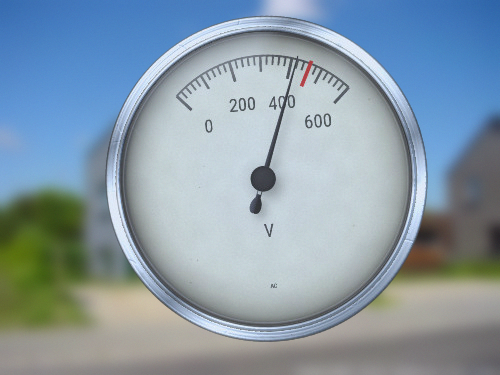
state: 420V
